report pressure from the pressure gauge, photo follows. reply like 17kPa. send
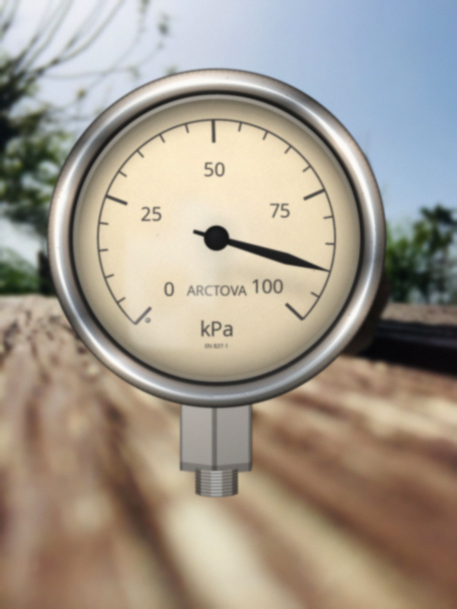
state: 90kPa
